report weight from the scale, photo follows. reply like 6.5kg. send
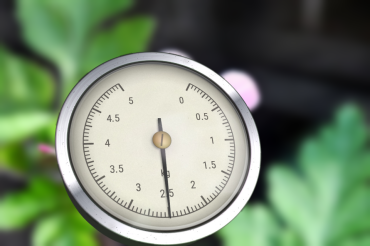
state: 2.5kg
